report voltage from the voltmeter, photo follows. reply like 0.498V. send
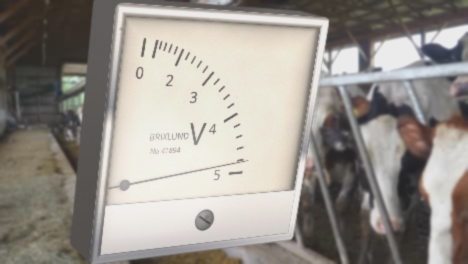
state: 4.8V
